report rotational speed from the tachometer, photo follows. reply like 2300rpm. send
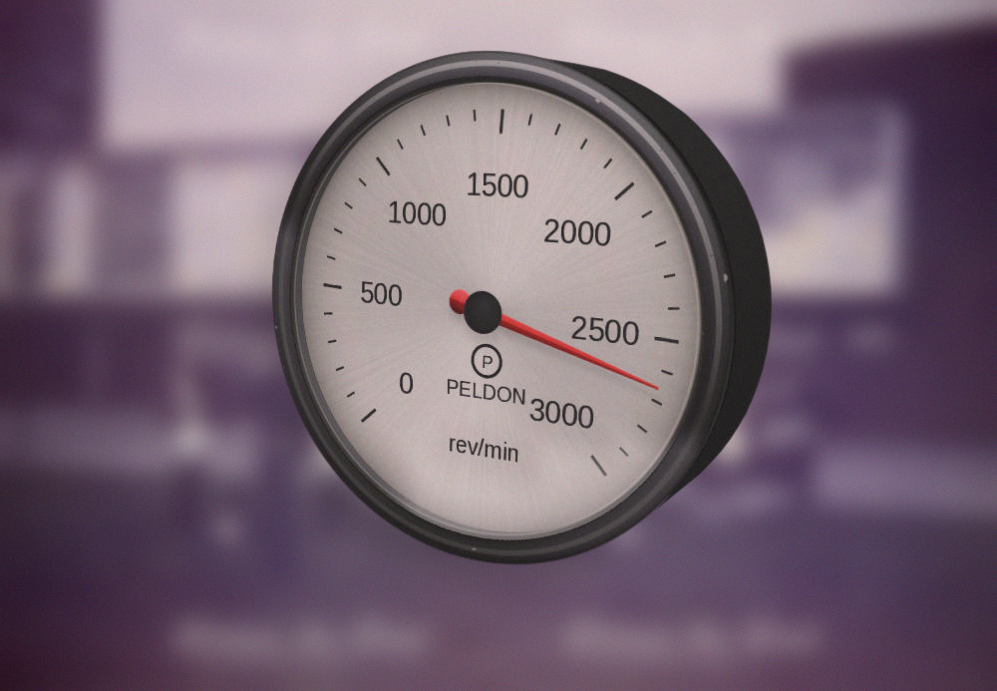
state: 2650rpm
